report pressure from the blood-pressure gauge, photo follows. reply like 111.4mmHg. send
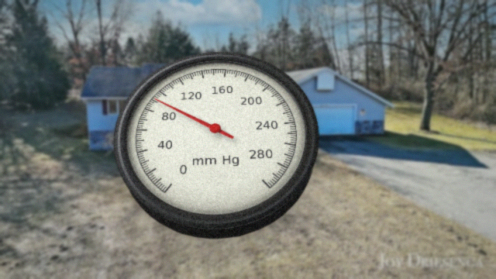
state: 90mmHg
